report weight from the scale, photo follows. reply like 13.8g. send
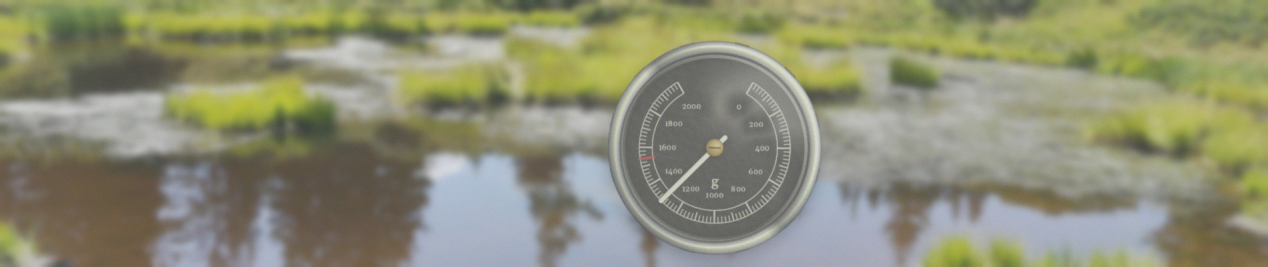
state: 1300g
